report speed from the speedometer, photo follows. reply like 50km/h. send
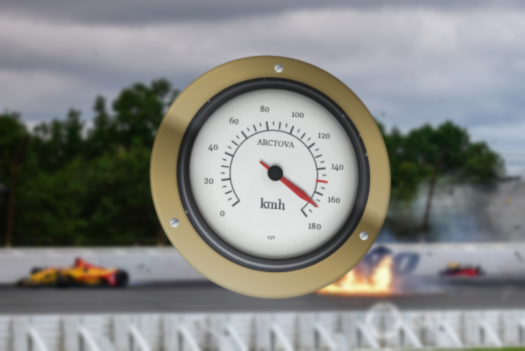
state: 170km/h
